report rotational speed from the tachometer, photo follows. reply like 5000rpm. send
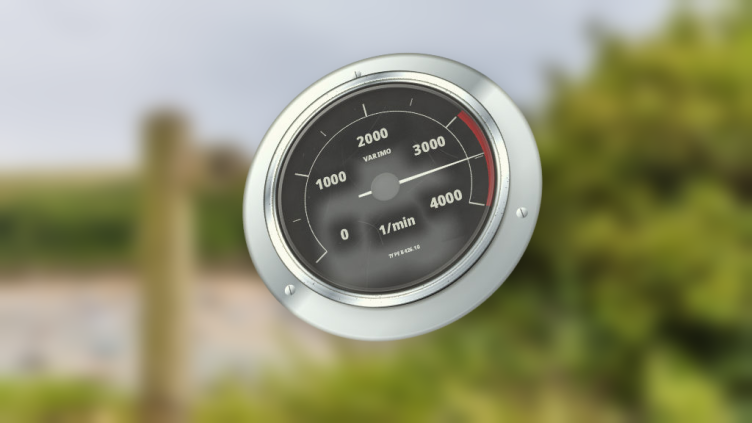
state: 3500rpm
